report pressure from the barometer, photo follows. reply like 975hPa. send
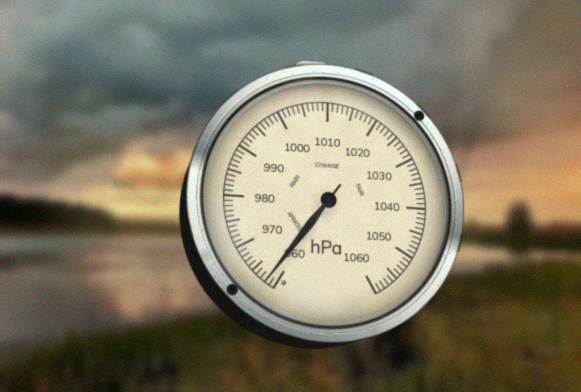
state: 962hPa
